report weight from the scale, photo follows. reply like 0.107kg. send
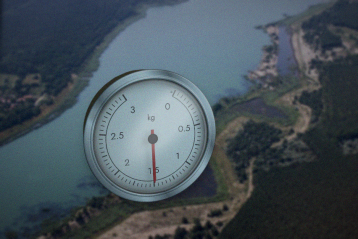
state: 1.5kg
